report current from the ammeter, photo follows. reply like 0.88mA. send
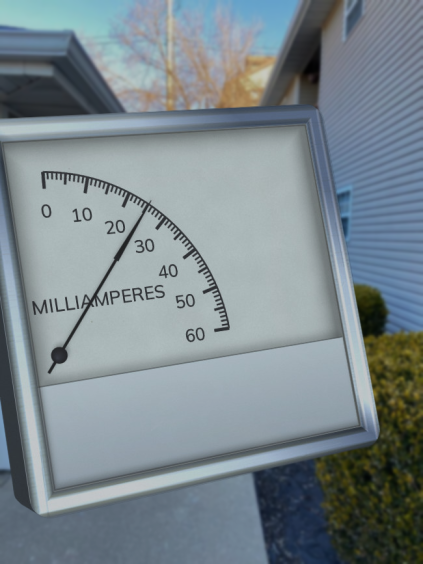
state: 25mA
